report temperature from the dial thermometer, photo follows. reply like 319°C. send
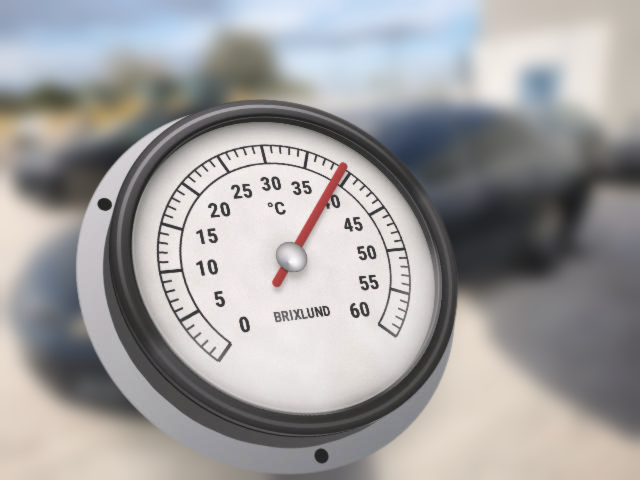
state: 39°C
